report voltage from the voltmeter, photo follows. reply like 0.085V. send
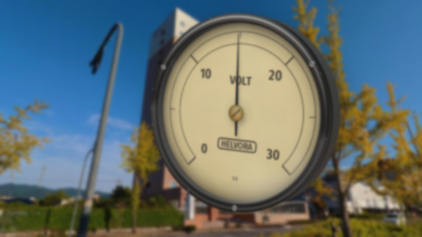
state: 15V
